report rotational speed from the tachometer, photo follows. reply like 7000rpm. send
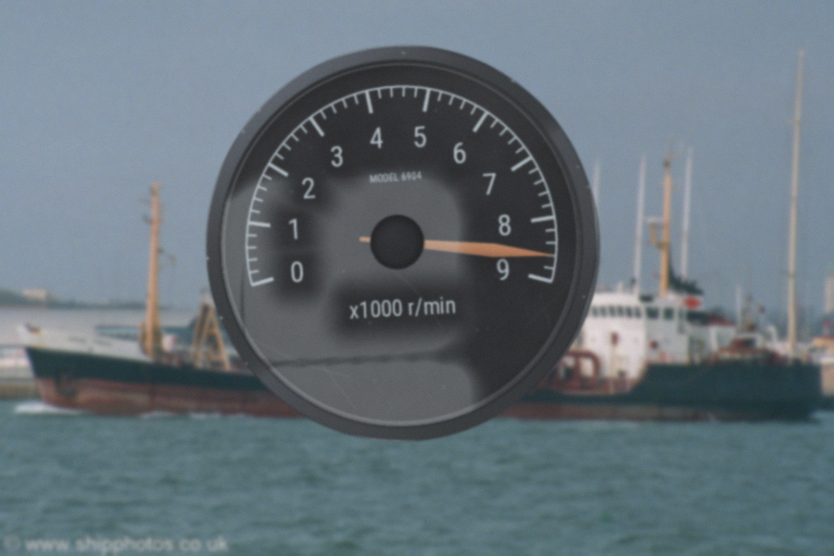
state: 8600rpm
